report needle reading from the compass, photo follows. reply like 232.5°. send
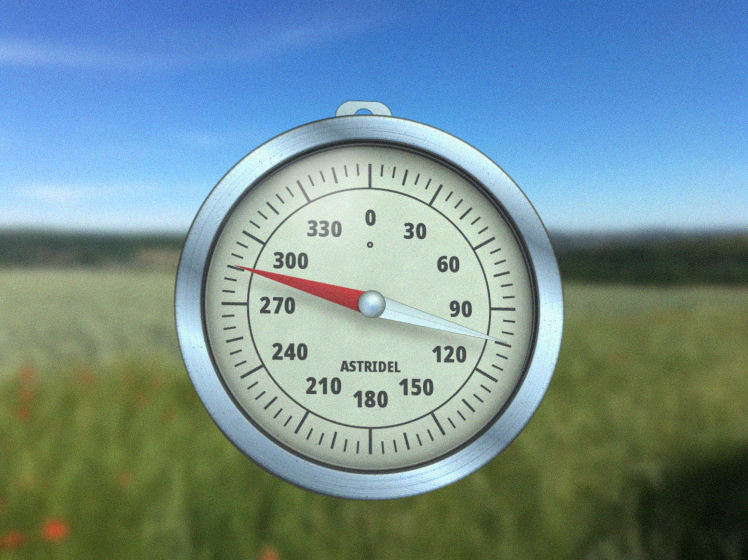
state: 285°
